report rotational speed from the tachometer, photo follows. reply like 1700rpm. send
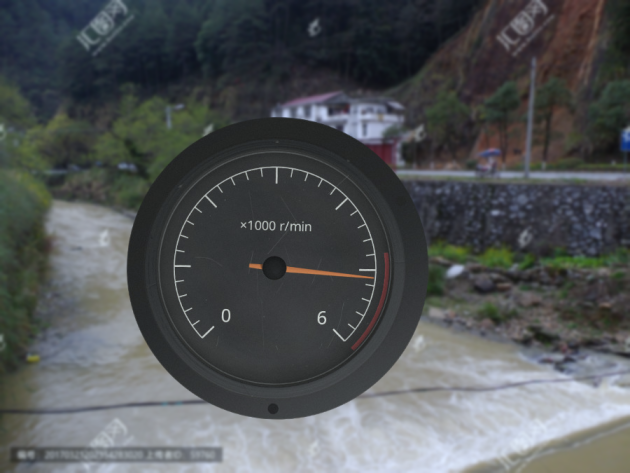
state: 5100rpm
